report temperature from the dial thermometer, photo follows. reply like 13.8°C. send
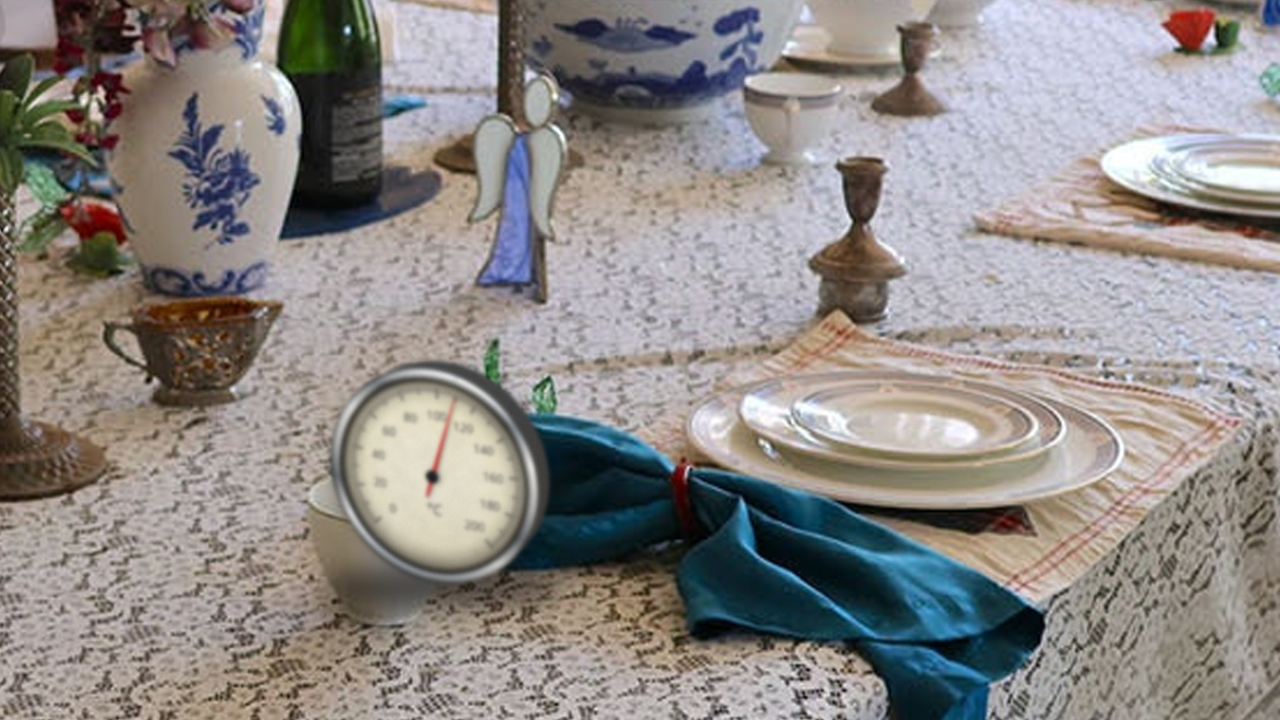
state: 110°C
